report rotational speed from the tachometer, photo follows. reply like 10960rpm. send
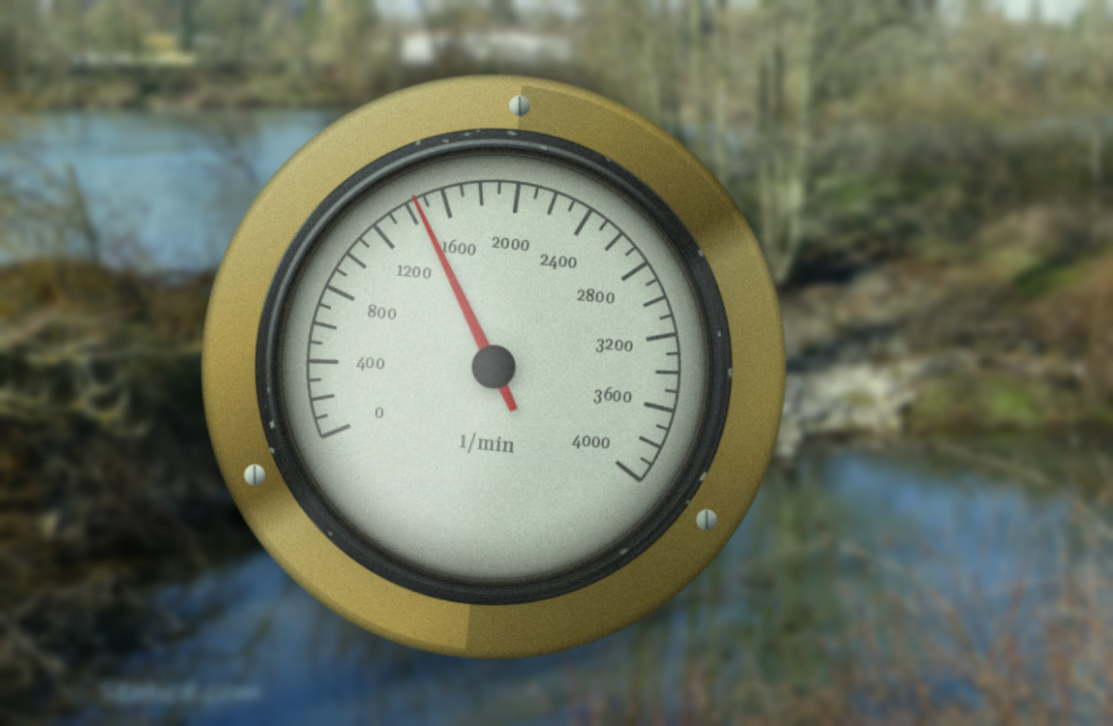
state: 1450rpm
